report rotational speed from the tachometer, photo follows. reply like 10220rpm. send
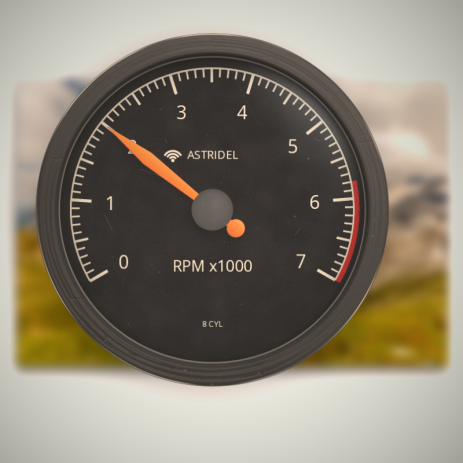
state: 2000rpm
